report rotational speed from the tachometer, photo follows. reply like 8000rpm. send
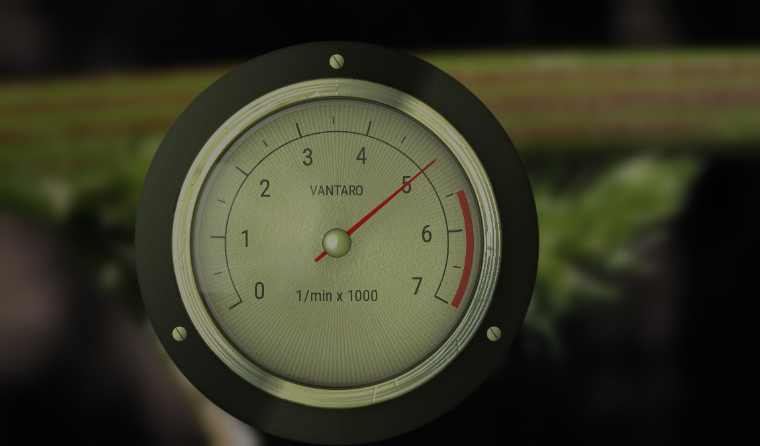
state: 5000rpm
